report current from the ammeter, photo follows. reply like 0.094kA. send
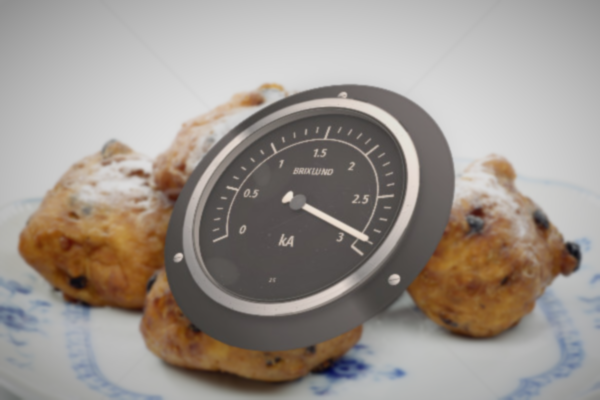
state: 2.9kA
